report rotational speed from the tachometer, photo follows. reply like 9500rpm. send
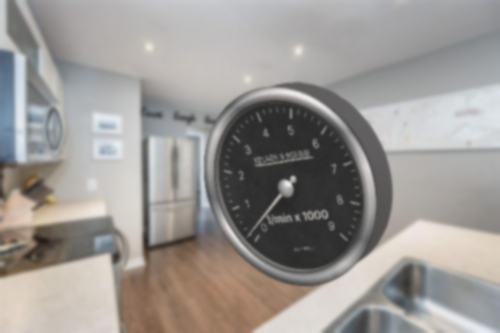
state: 200rpm
